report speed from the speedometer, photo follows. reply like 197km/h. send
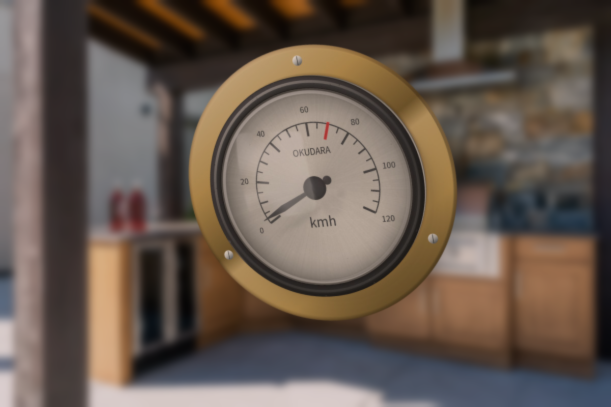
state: 2.5km/h
